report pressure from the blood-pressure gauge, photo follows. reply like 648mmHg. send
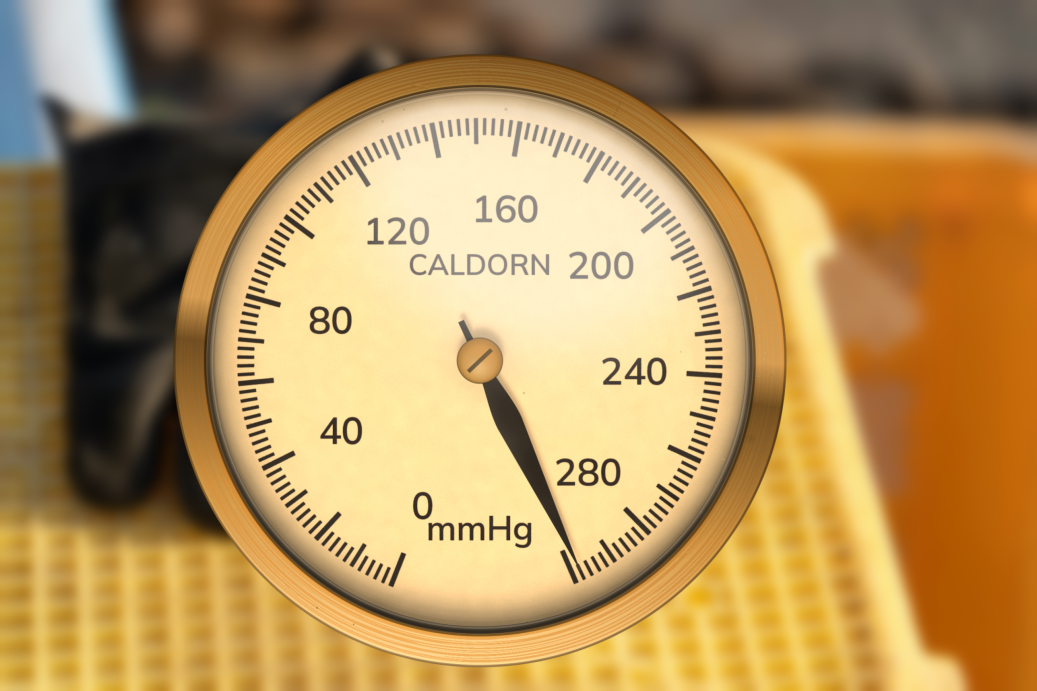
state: 298mmHg
